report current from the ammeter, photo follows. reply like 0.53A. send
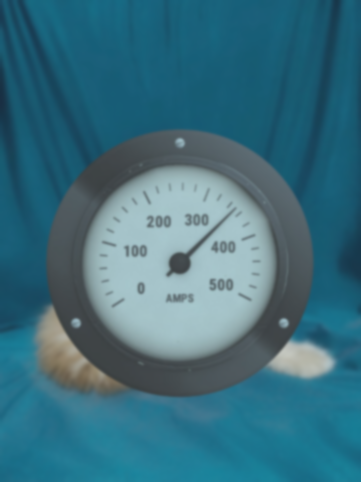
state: 350A
